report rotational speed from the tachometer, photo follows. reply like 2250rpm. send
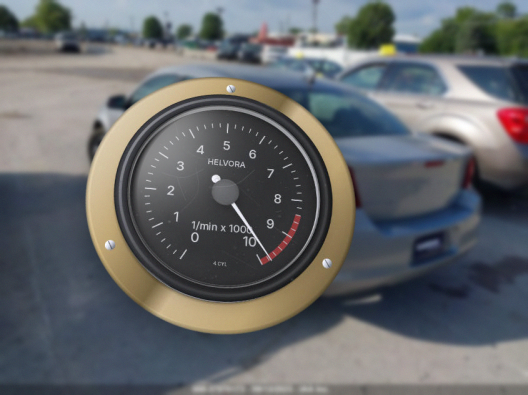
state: 9800rpm
